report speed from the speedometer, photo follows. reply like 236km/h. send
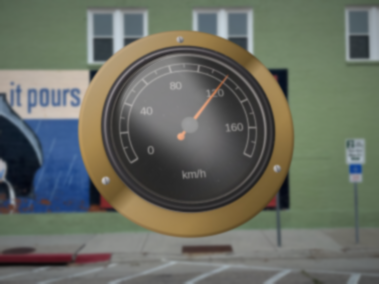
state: 120km/h
